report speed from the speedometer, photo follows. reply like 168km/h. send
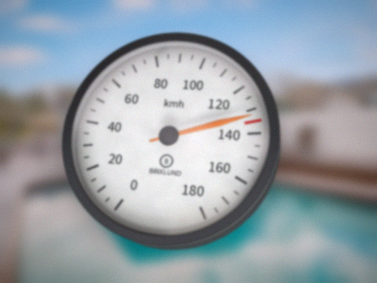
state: 132.5km/h
